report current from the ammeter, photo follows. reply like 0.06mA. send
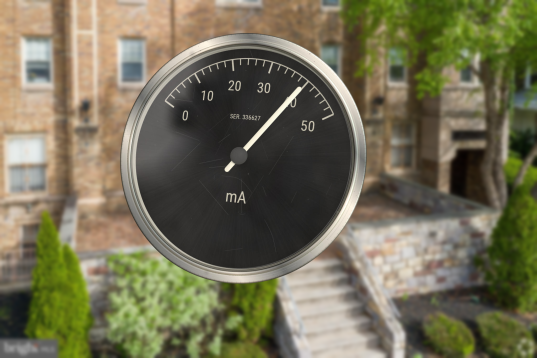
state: 40mA
